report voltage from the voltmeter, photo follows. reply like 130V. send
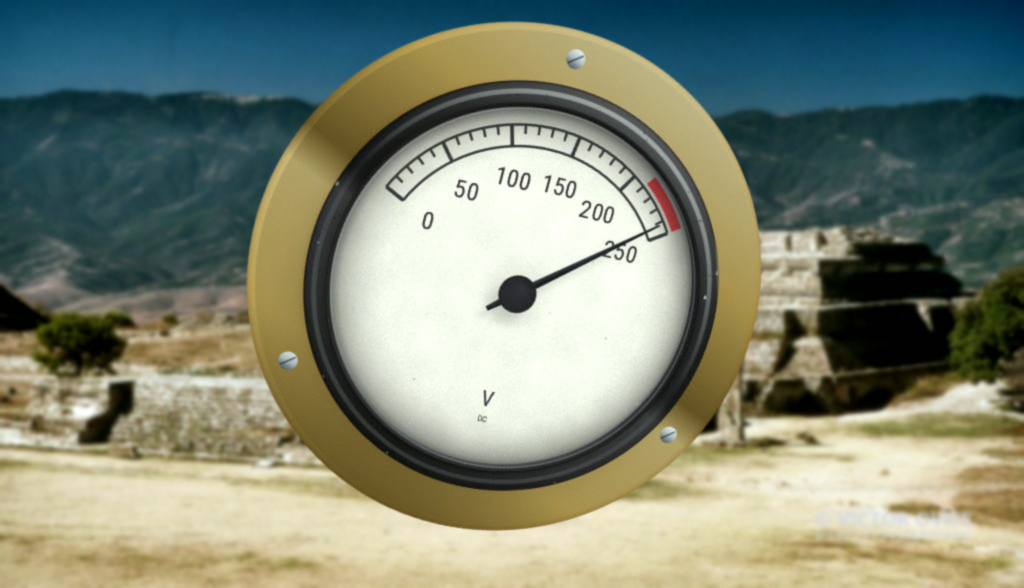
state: 240V
